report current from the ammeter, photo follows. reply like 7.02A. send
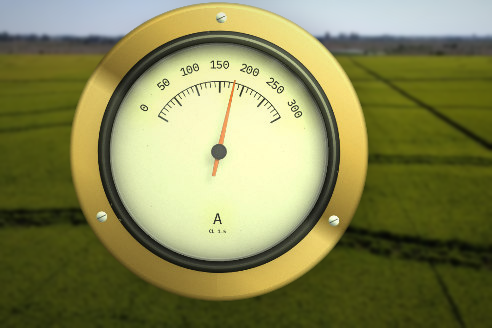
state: 180A
